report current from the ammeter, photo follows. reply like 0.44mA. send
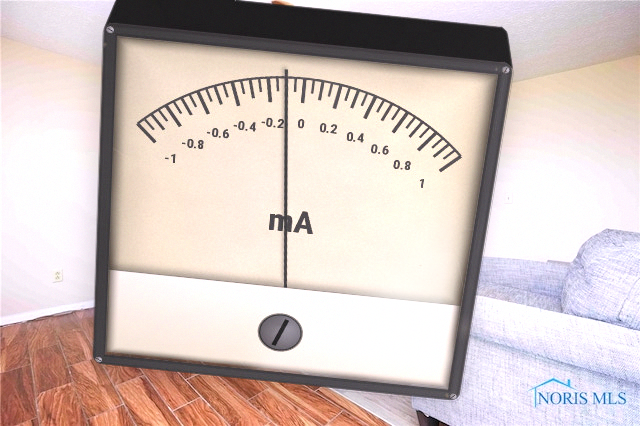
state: -0.1mA
